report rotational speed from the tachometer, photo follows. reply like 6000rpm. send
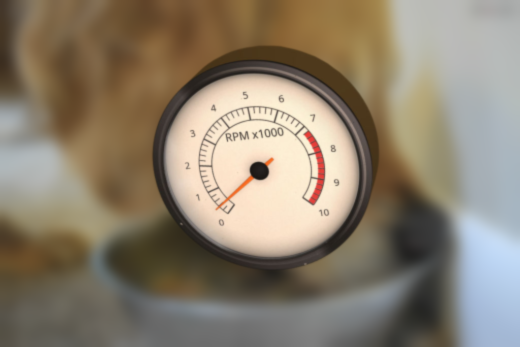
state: 400rpm
